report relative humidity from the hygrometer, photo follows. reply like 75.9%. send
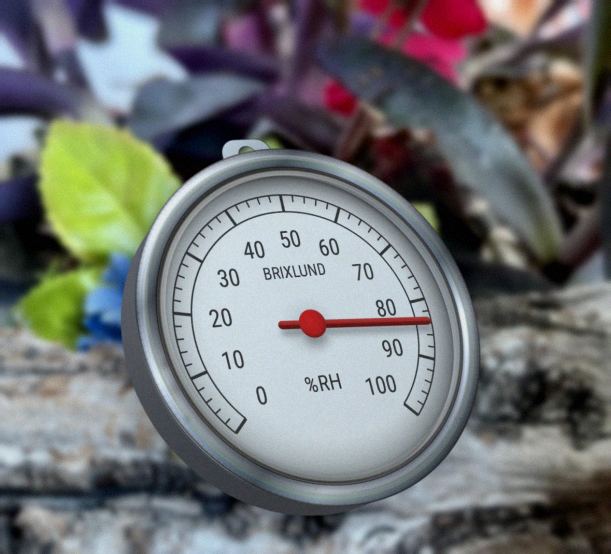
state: 84%
